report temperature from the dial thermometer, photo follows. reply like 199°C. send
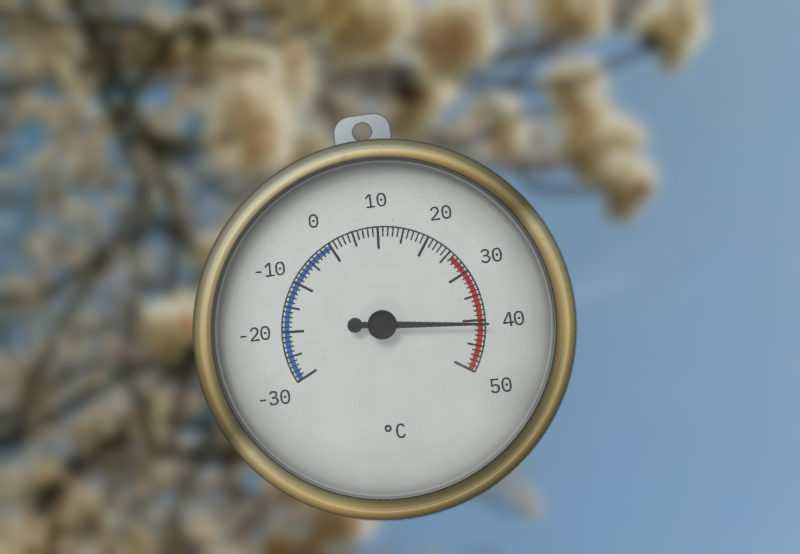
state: 41°C
